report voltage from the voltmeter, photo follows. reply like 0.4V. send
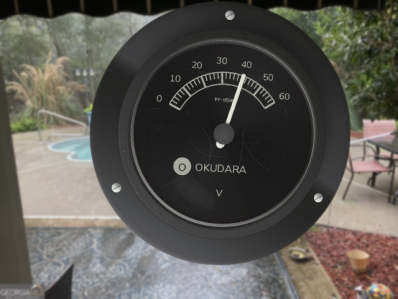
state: 40V
